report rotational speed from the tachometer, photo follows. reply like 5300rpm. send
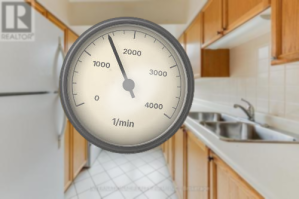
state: 1500rpm
